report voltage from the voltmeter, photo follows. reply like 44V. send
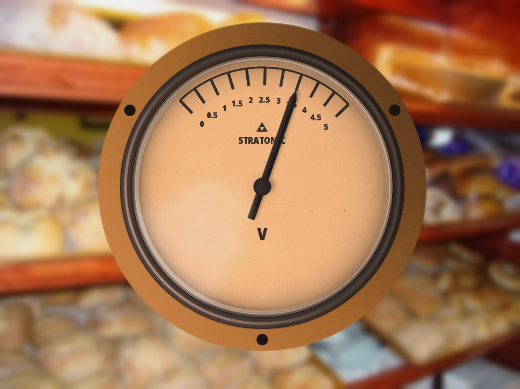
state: 3.5V
